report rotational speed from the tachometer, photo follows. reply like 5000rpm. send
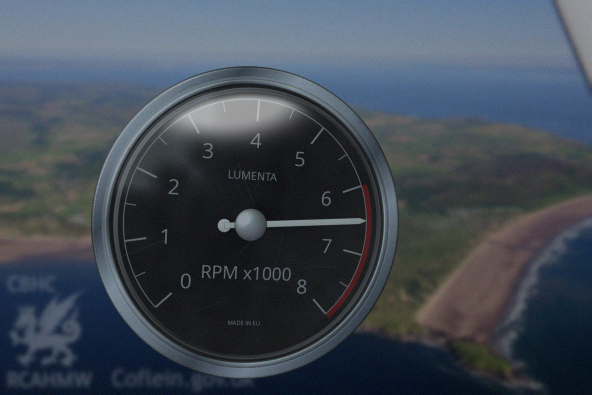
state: 6500rpm
